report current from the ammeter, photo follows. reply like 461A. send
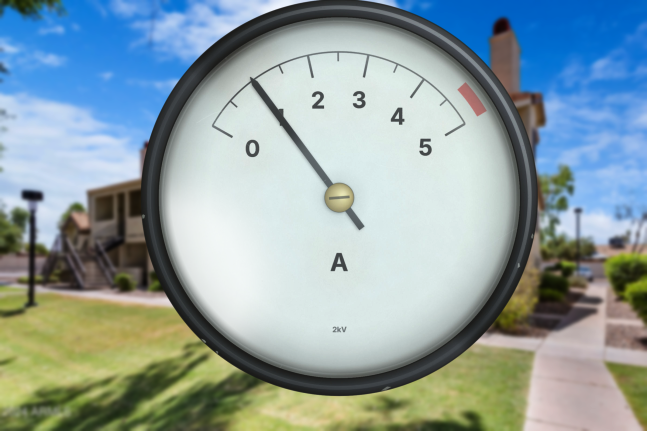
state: 1A
